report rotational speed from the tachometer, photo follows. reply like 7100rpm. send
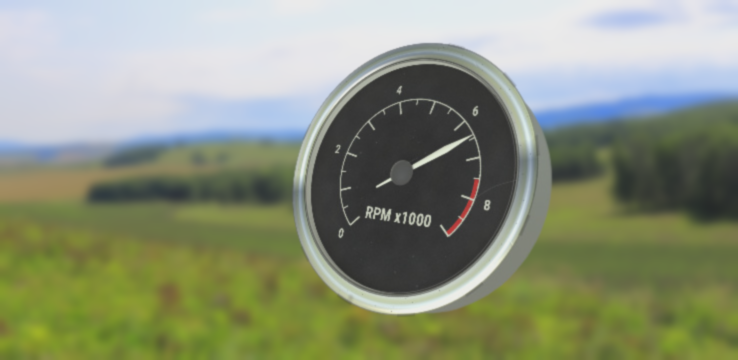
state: 6500rpm
